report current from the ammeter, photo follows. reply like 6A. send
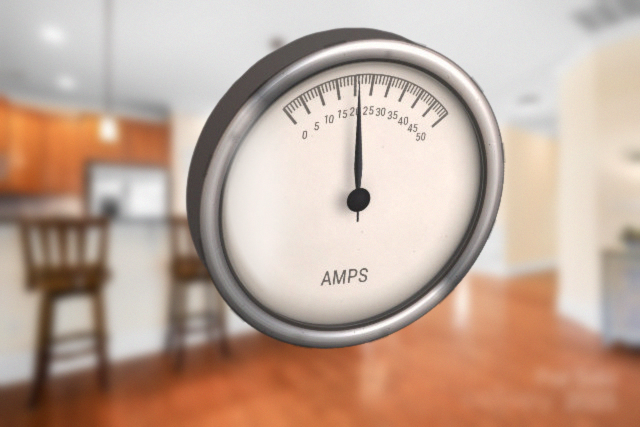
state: 20A
